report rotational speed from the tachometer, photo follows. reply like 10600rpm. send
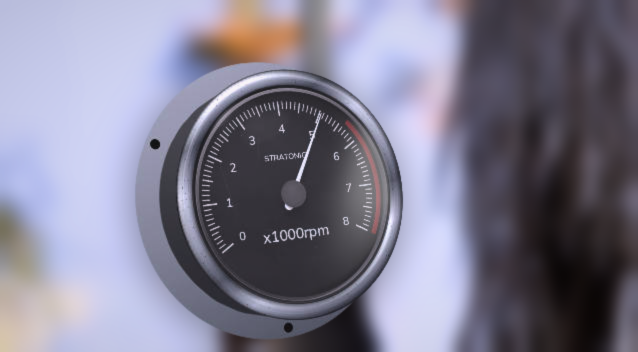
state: 5000rpm
